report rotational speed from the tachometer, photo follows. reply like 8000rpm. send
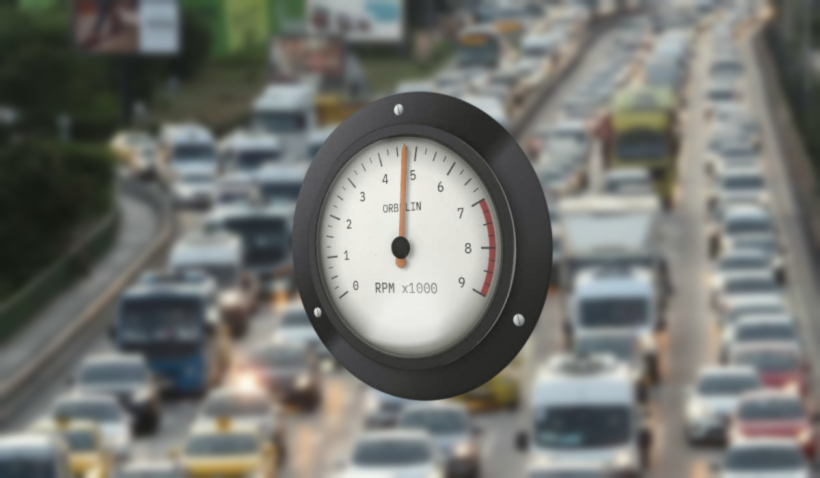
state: 4750rpm
